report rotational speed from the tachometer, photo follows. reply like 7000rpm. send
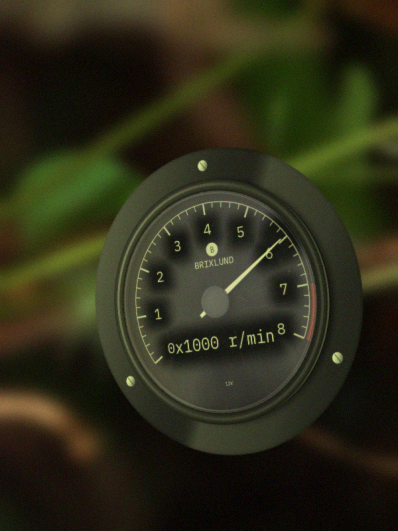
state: 6000rpm
